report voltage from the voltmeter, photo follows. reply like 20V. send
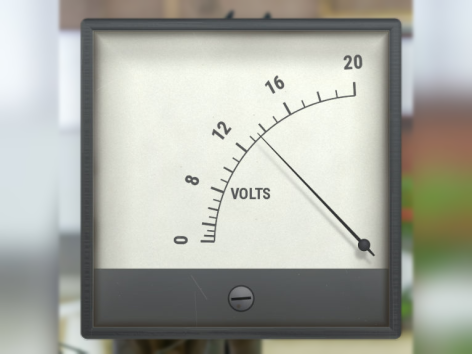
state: 13.5V
